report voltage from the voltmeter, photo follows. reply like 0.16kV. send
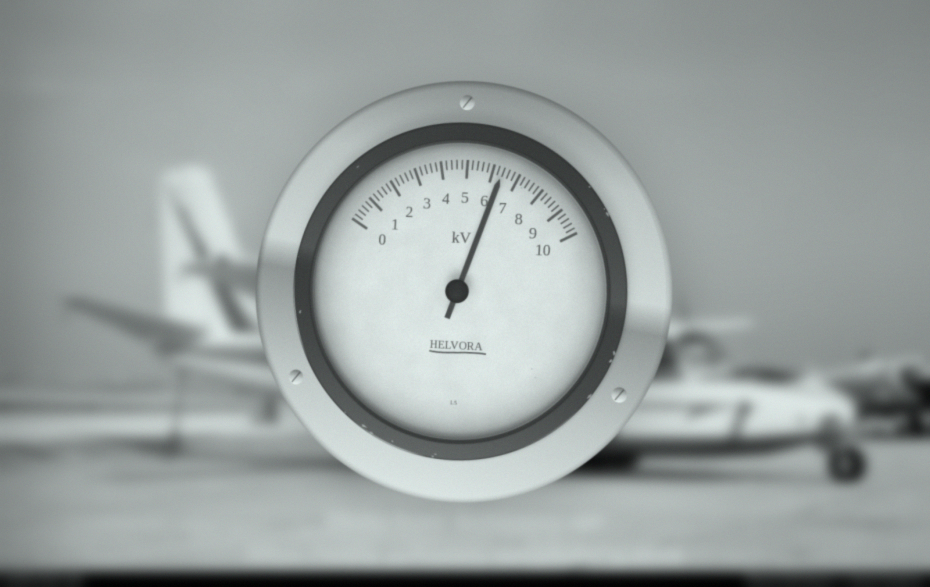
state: 6.4kV
